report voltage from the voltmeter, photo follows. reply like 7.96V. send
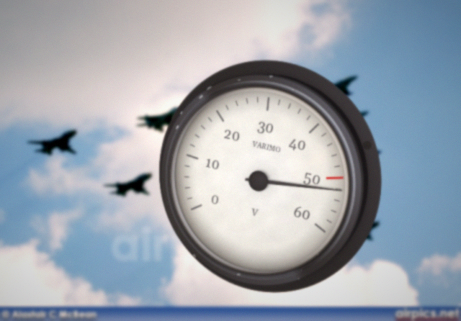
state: 52V
